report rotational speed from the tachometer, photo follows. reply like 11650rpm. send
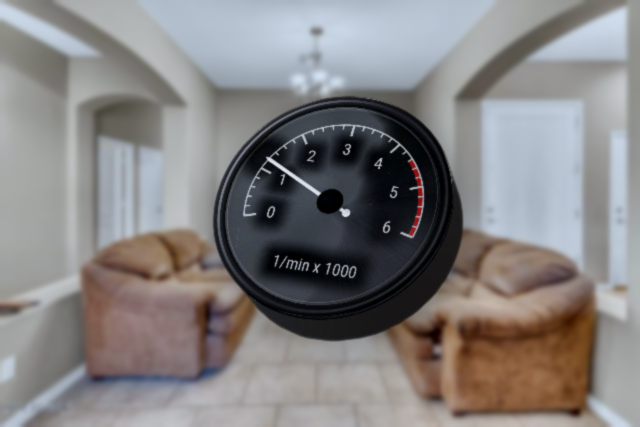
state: 1200rpm
